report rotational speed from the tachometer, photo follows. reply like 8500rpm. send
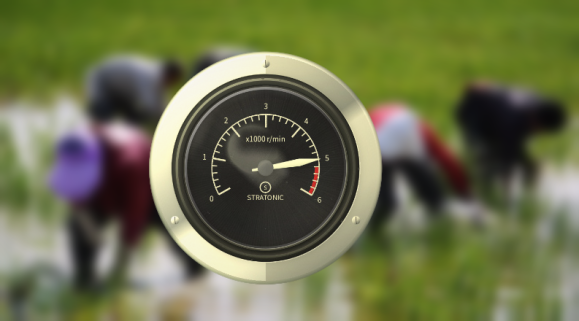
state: 5000rpm
